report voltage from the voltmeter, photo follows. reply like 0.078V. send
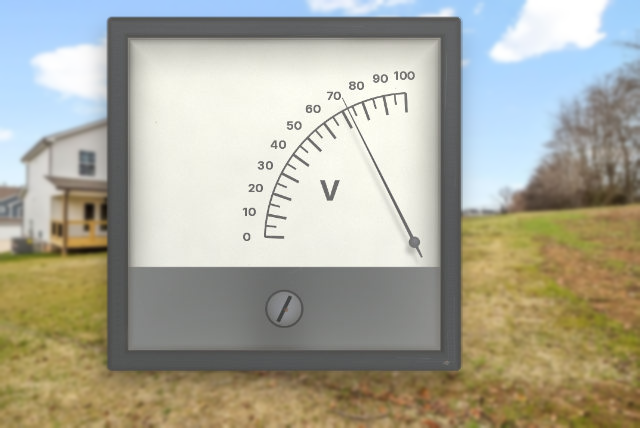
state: 72.5V
